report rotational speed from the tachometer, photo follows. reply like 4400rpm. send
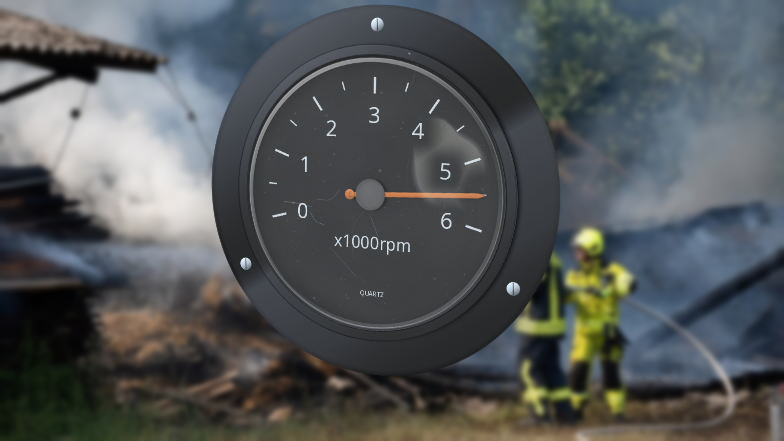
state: 5500rpm
